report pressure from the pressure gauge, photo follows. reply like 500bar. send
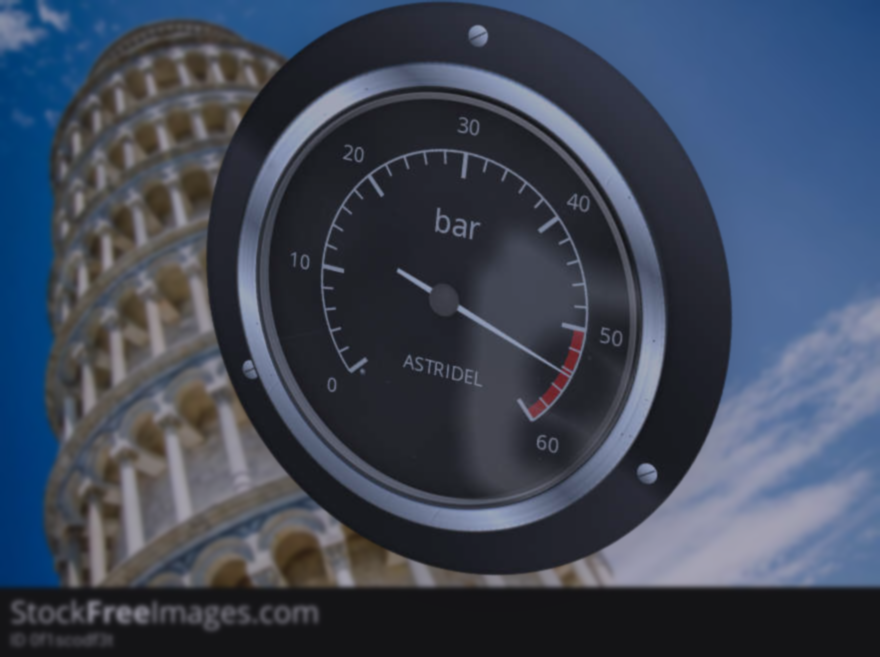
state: 54bar
